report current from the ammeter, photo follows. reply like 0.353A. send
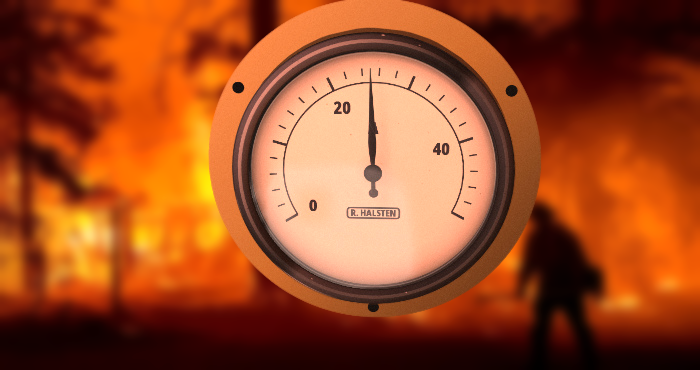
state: 25A
